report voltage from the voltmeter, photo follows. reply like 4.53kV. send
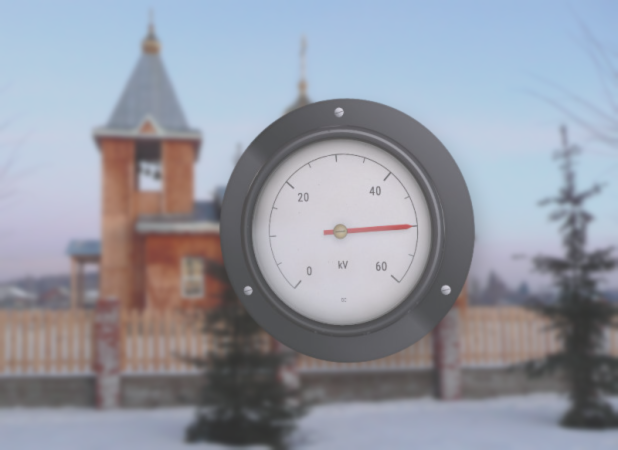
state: 50kV
